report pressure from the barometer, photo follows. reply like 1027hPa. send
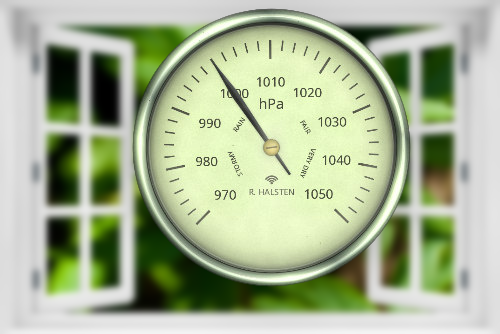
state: 1000hPa
